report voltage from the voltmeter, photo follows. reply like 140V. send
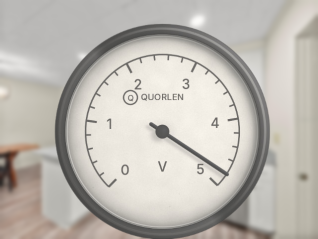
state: 4.8V
